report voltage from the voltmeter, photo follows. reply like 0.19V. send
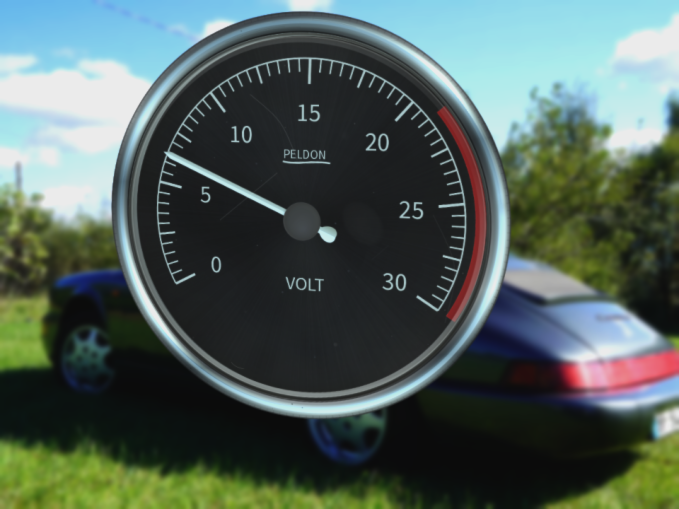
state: 6.5V
